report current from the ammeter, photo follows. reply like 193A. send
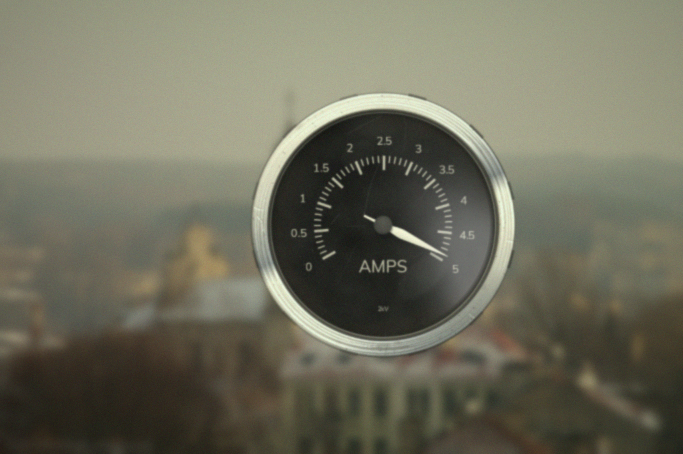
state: 4.9A
